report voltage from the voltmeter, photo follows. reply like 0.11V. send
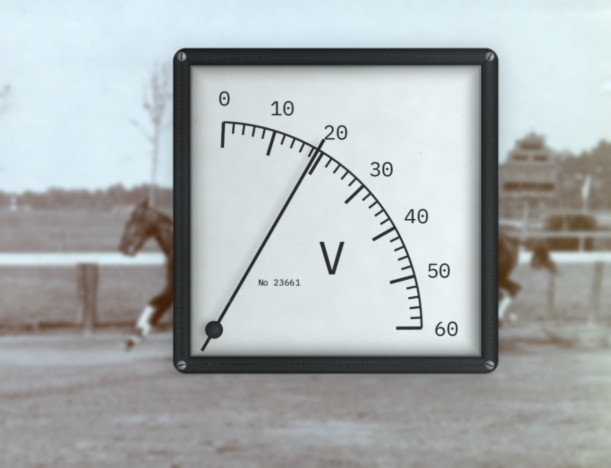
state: 19V
